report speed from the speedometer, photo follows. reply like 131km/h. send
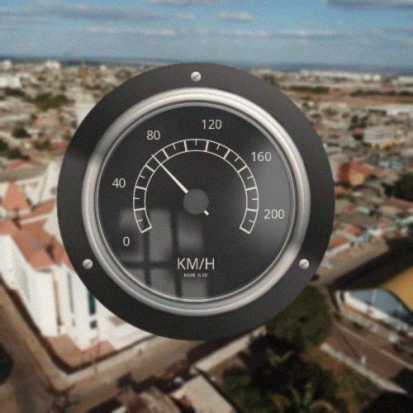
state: 70km/h
